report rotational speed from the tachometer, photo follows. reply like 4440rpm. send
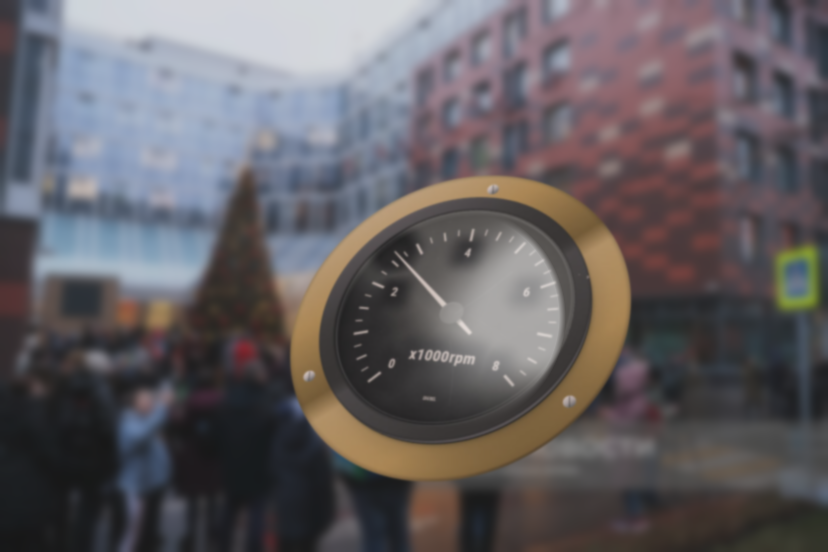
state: 2625rpm
